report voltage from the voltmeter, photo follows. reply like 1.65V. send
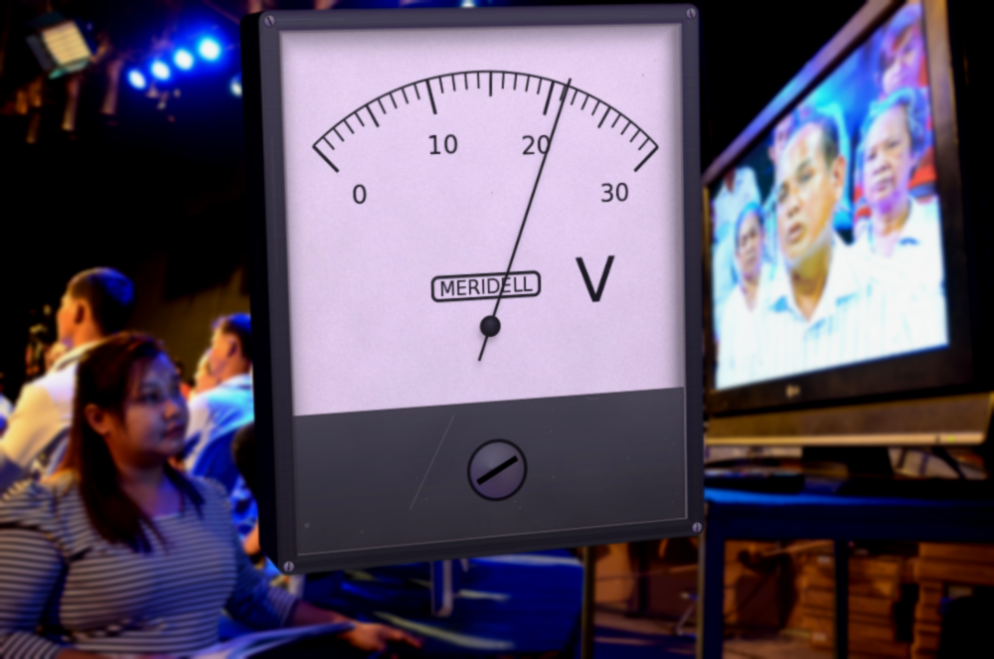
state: 21V
